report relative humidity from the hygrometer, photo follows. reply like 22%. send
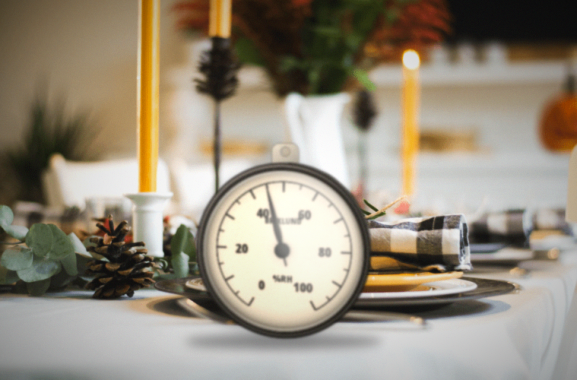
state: 45%
